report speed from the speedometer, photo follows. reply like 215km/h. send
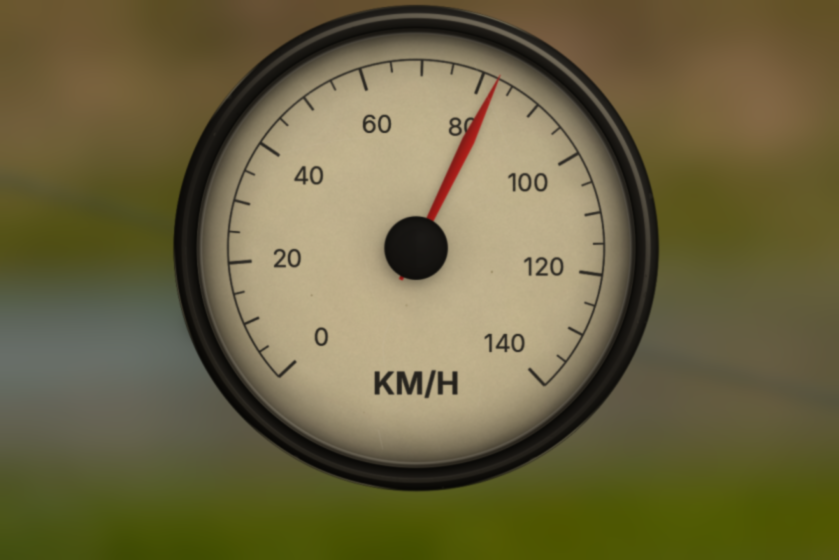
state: 82.5km/h
